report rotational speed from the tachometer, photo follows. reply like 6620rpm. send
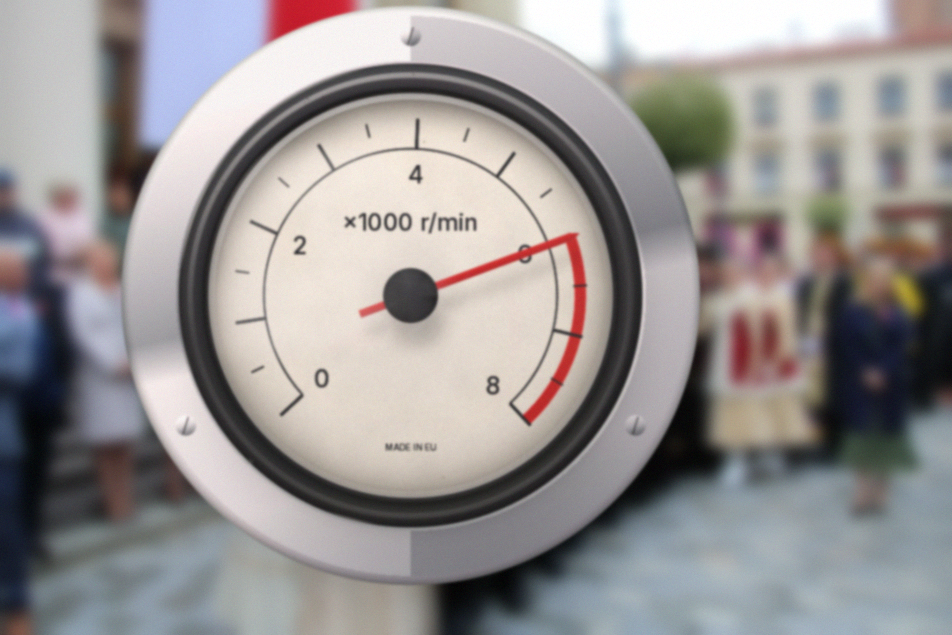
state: 6000rpm
